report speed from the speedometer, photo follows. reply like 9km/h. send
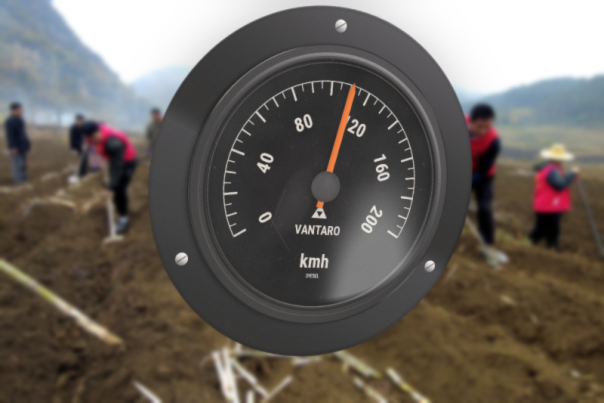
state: 110km/h
